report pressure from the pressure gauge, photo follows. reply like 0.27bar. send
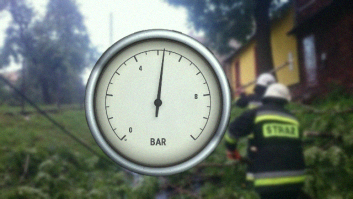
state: 5.25bar
